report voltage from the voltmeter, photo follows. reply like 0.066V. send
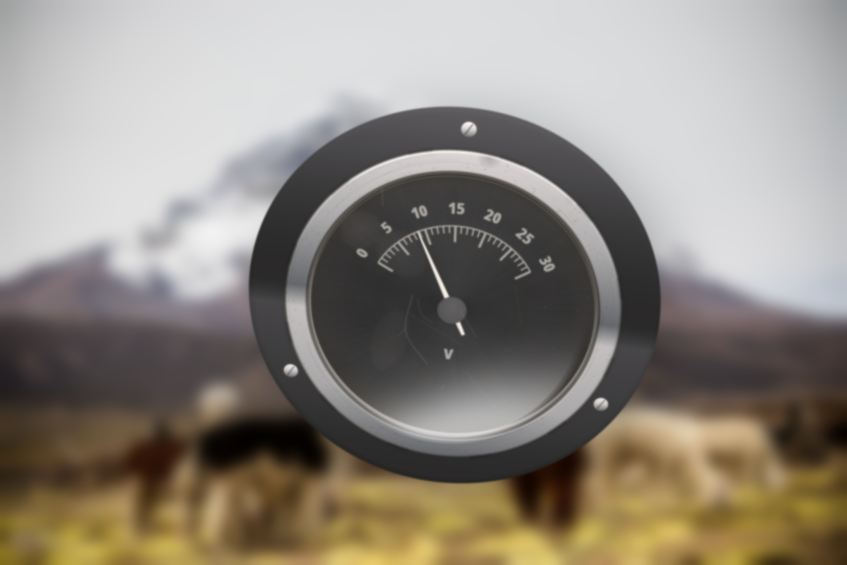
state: 9V
